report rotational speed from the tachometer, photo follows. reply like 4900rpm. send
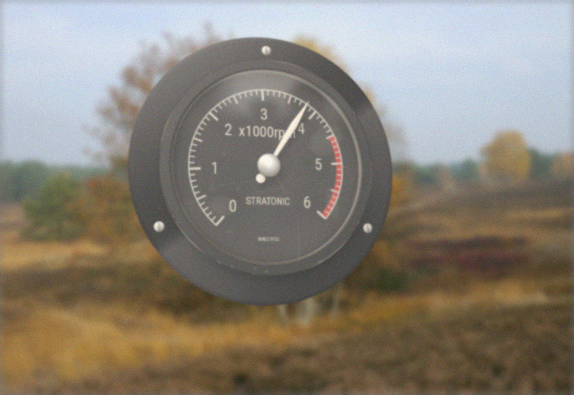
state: 3800rpm
